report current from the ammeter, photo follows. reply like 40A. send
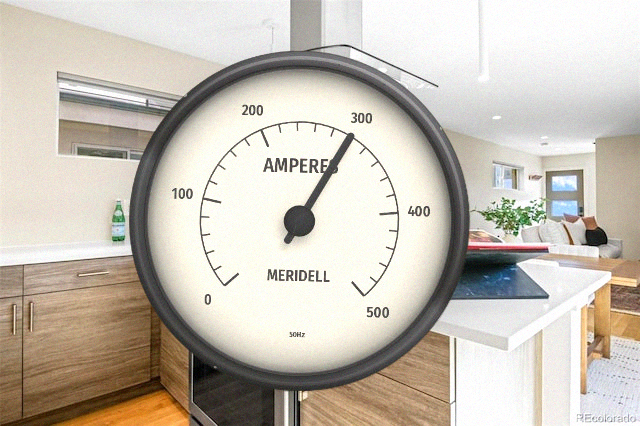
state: 300A
